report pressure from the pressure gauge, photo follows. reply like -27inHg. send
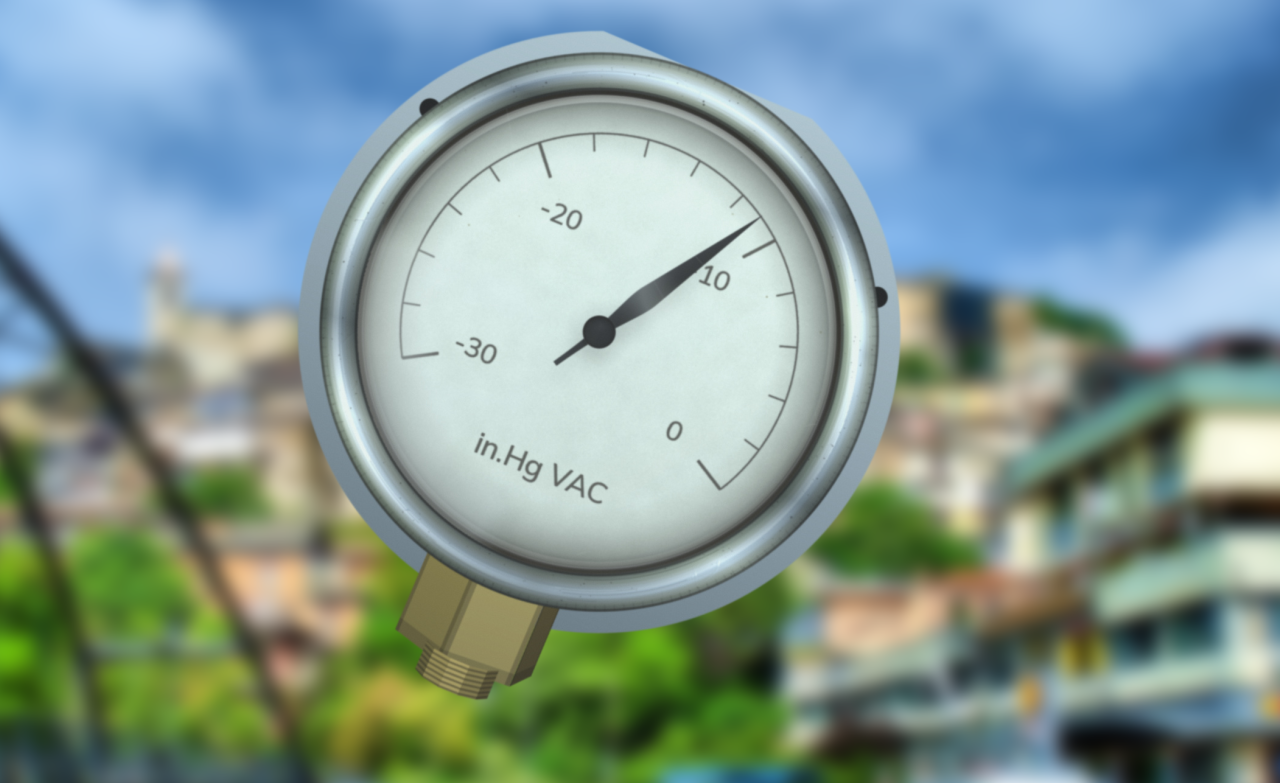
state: -11inHg
